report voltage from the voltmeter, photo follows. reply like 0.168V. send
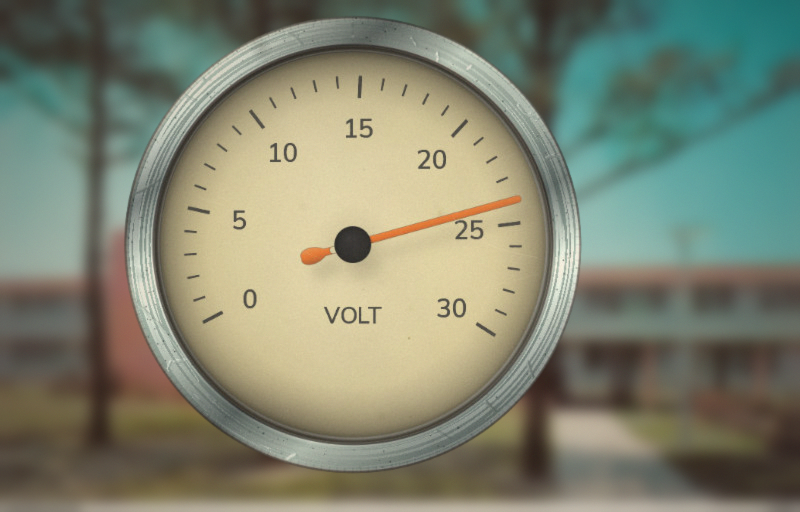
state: 24V
